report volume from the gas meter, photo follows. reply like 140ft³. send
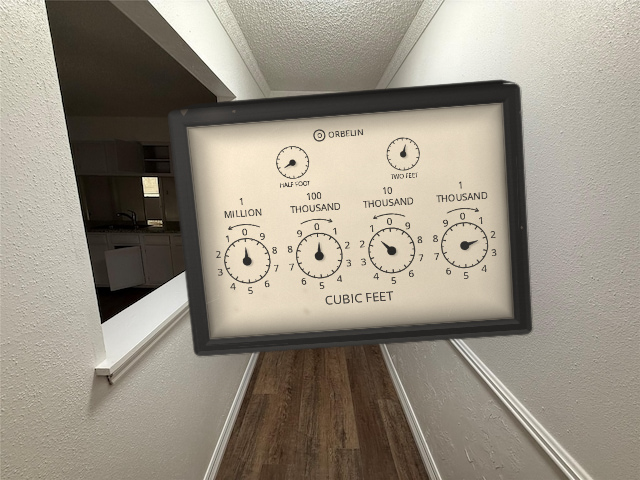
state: 1200ft³
